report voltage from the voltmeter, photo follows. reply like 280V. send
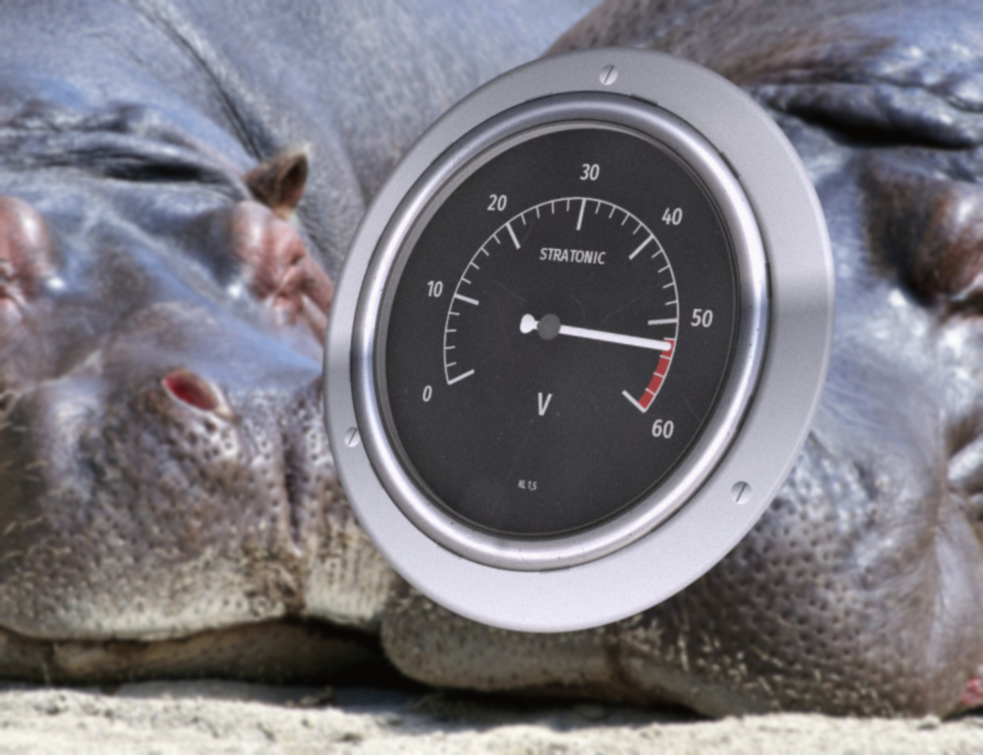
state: 53V
